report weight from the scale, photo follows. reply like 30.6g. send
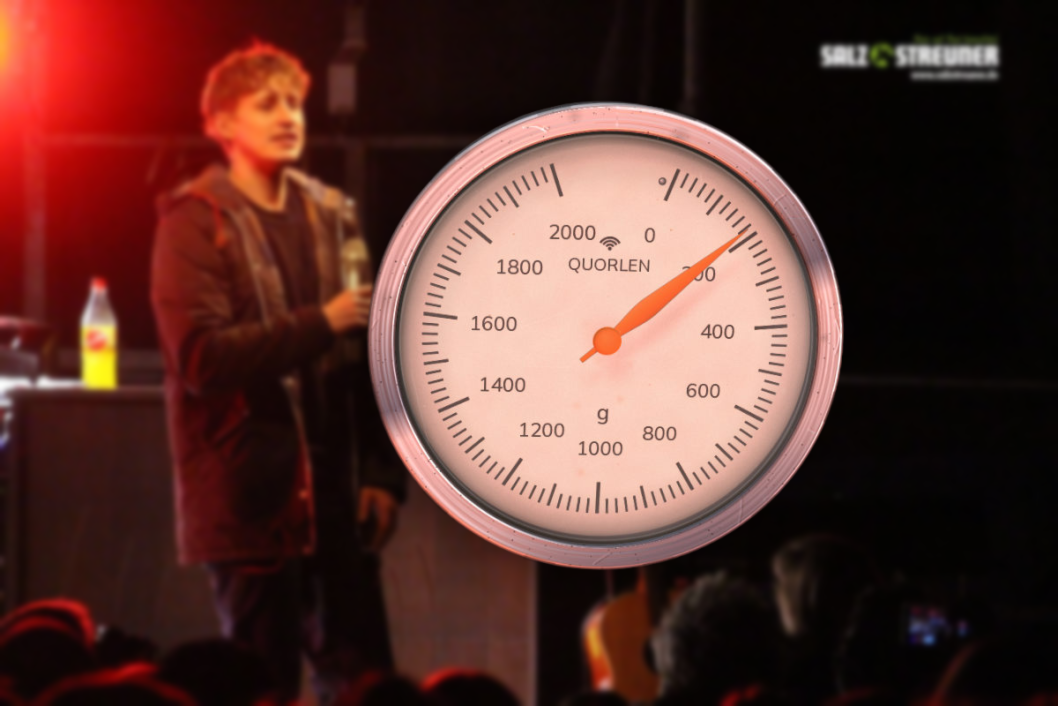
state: 180g
